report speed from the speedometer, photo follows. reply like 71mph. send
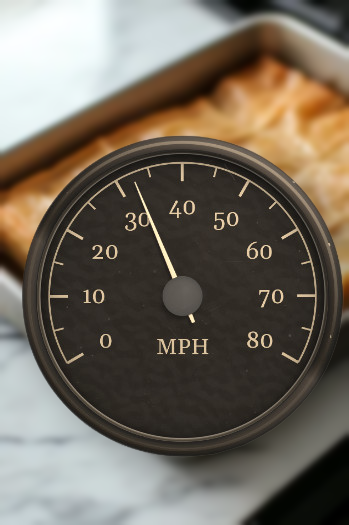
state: 32.5mph
